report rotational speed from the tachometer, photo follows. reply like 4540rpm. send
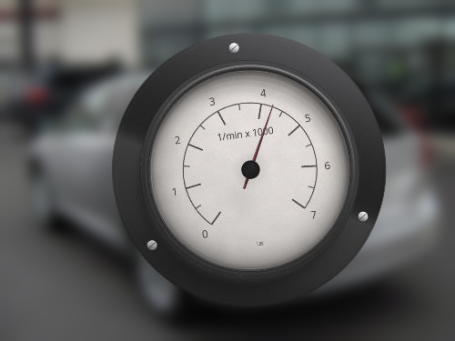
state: 4250rpm
